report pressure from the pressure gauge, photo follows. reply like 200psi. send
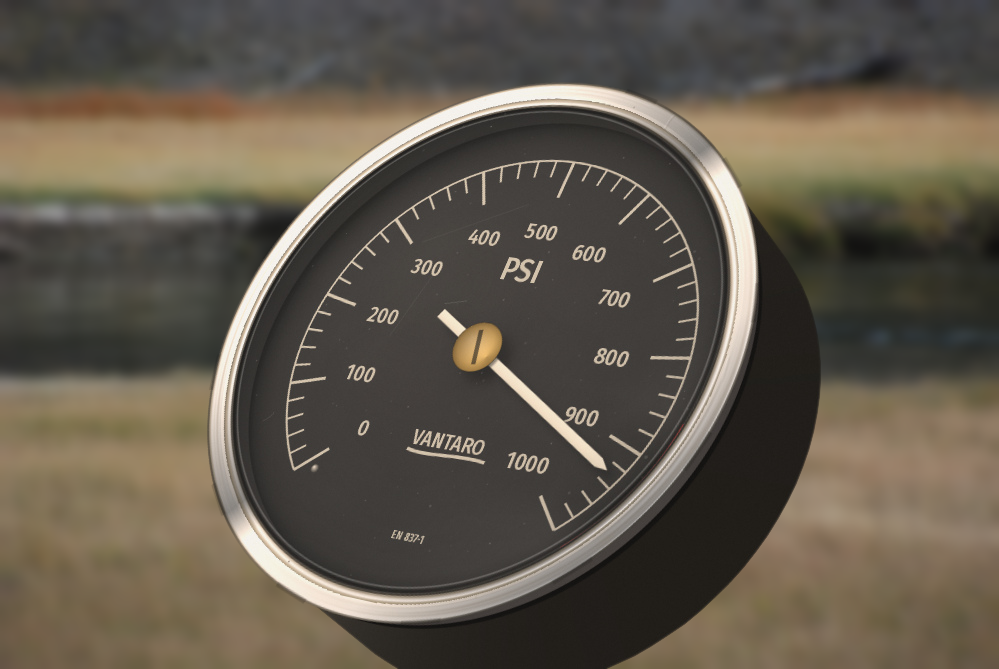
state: 930psi
